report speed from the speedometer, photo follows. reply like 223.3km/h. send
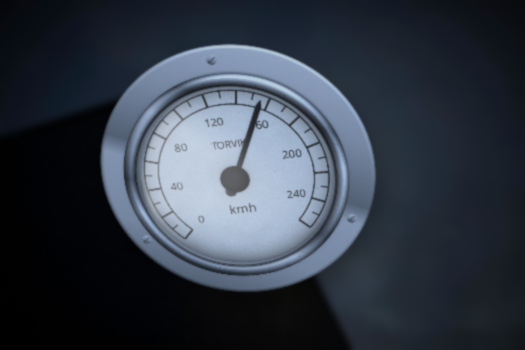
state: 155km/h
